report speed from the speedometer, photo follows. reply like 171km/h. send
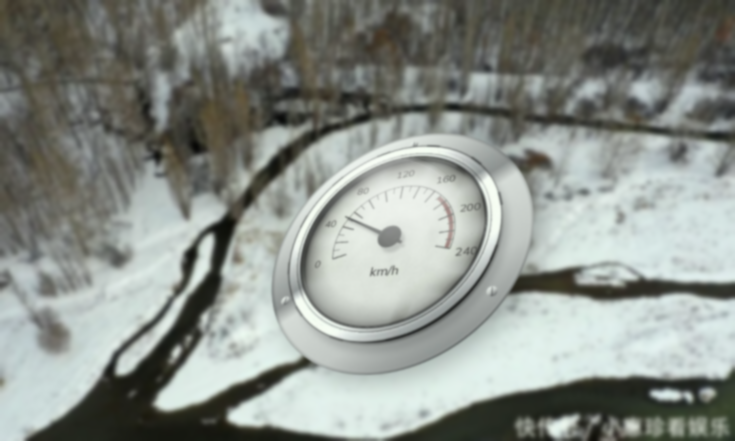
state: 50km/h
